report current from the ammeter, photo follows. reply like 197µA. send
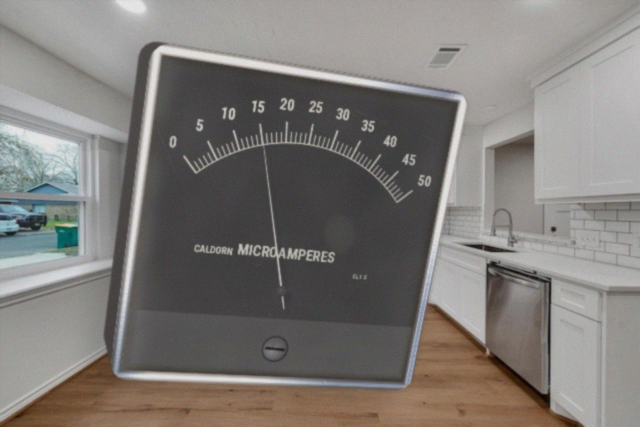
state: 15µA
